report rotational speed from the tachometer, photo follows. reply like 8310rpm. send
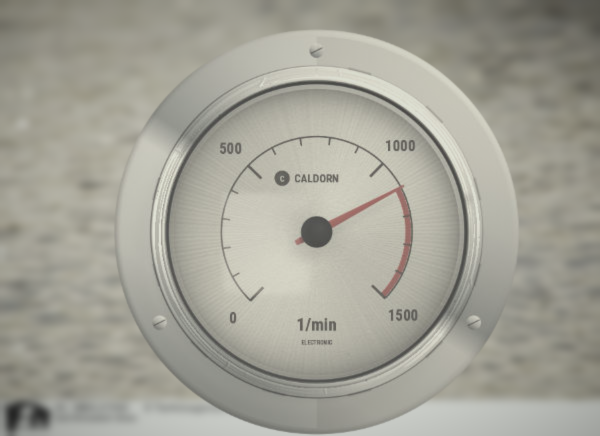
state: 1100rpm
